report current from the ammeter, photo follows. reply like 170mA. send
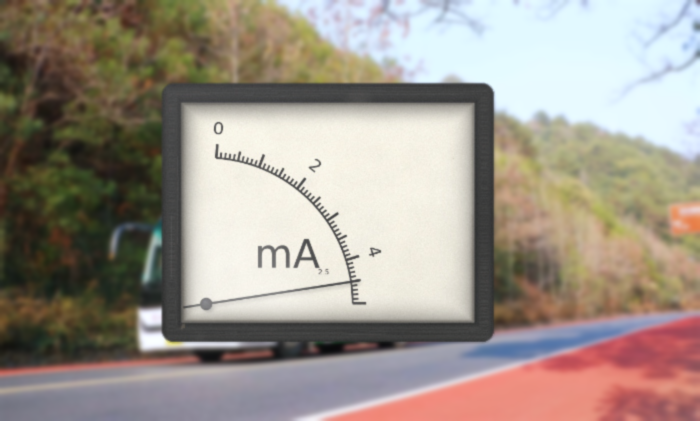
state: 4.5mA
